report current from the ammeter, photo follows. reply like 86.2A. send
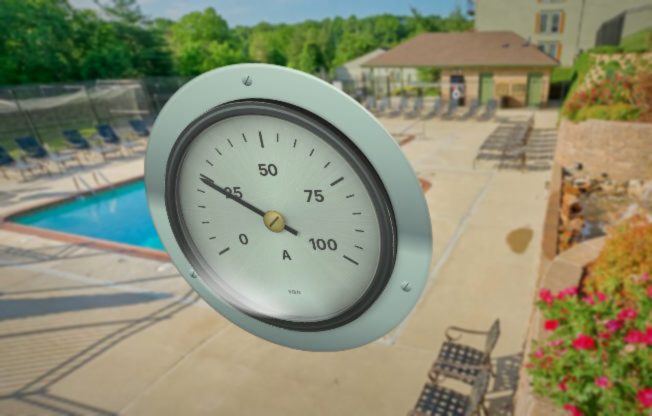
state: 25A
